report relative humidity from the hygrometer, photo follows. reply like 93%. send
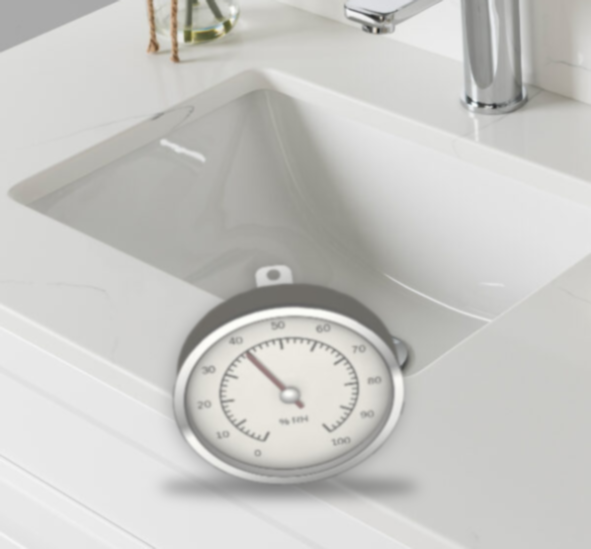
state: 40%
